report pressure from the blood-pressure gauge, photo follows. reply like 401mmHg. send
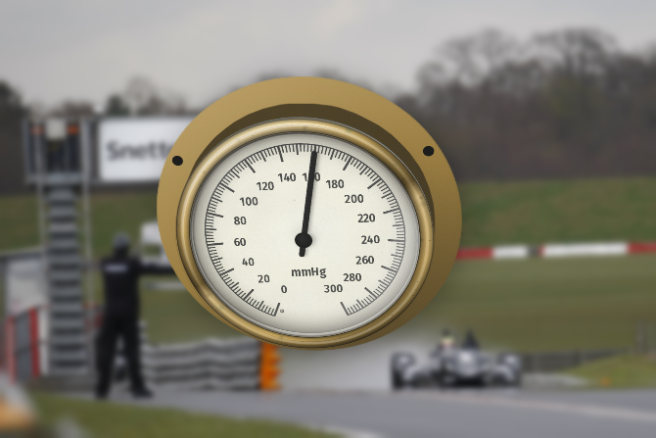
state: 160mmHg
